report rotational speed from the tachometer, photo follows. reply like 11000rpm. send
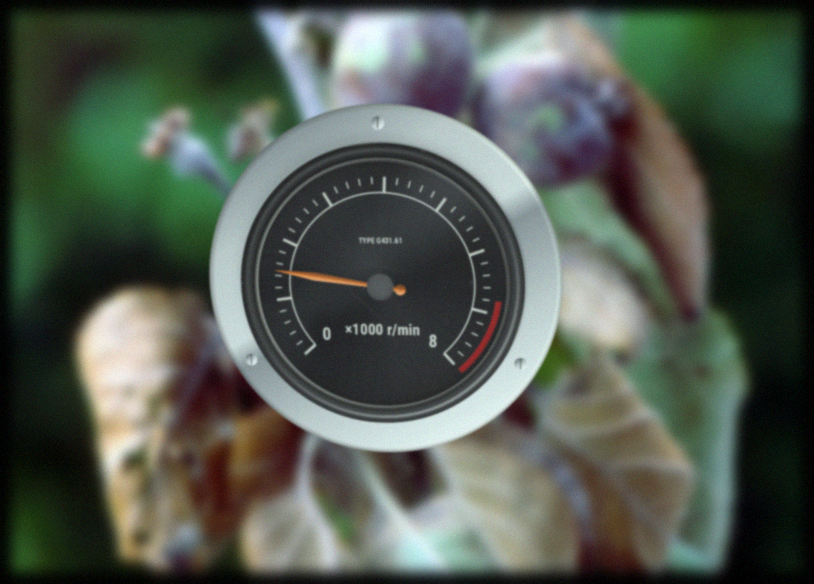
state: 1500rpm
